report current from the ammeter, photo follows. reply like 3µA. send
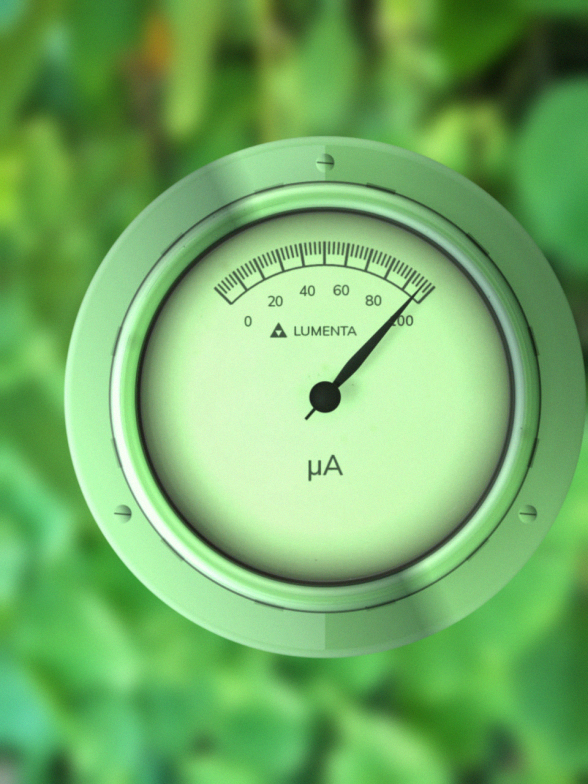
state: 96µA
